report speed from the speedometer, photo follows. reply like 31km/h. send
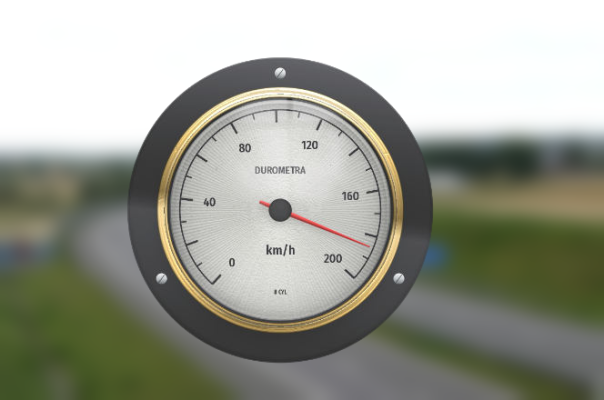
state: 185km/h
